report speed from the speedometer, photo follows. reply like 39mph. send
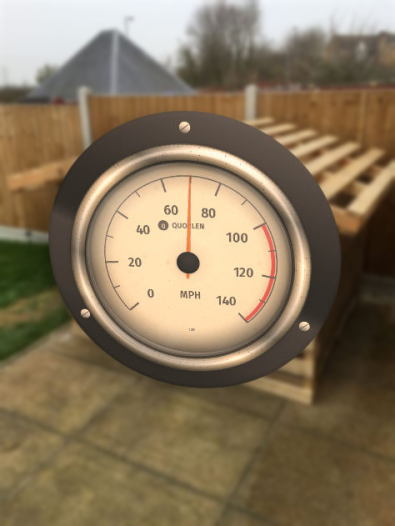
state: 70mph
